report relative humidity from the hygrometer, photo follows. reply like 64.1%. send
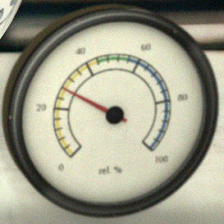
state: 28%
